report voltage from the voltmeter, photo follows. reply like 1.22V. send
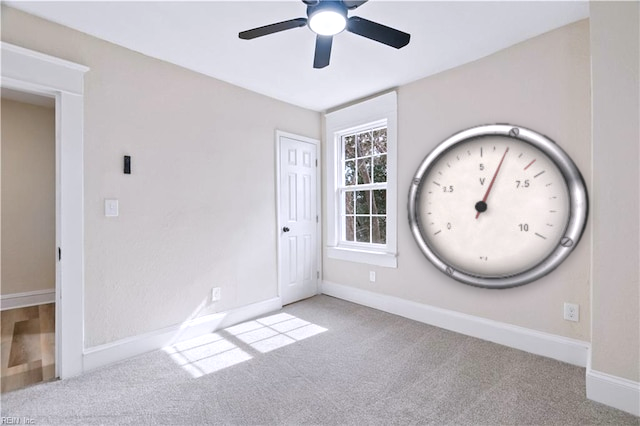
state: 6V
